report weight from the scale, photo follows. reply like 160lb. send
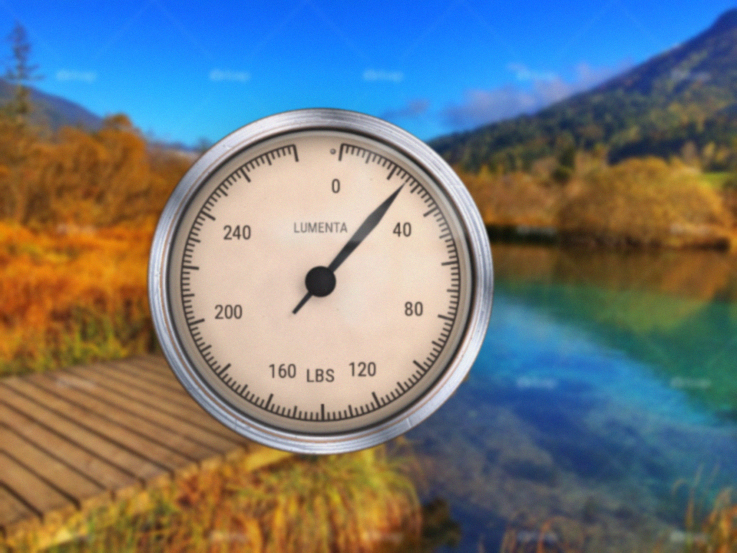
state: 26lb
